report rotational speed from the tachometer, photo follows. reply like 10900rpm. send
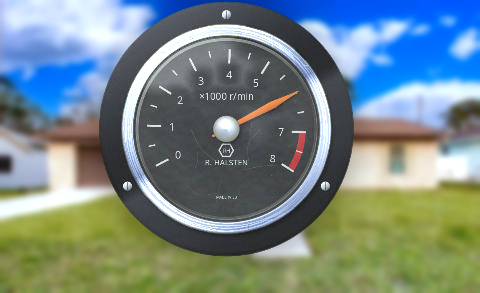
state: 6000rpm
